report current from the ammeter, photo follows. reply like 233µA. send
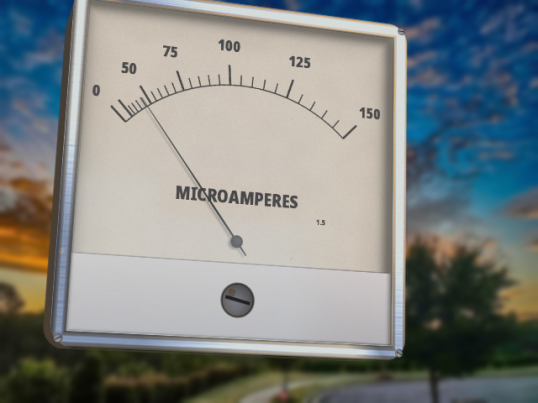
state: 45µA
